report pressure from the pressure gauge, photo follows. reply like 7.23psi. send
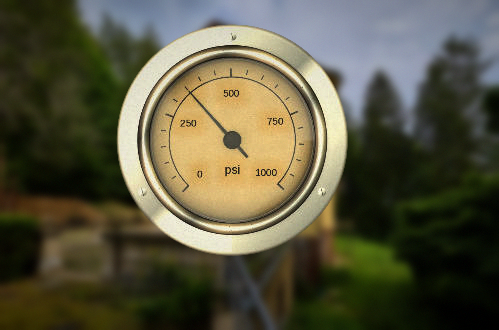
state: 350psi
